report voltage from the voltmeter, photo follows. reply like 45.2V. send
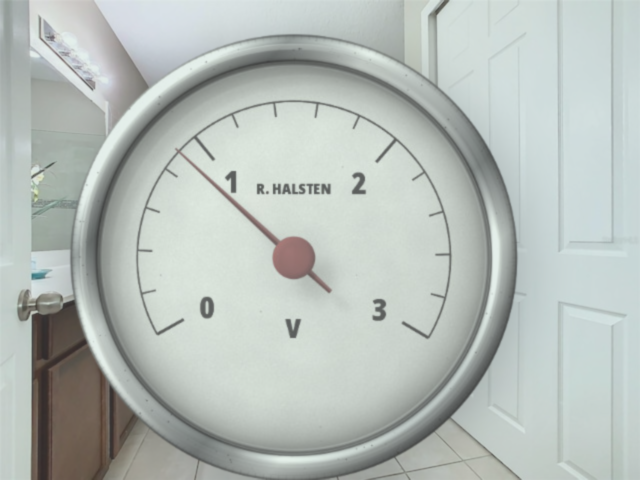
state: 0.9V
